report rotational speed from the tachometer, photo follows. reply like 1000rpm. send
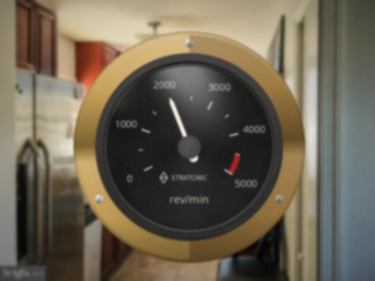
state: 2000rpm
